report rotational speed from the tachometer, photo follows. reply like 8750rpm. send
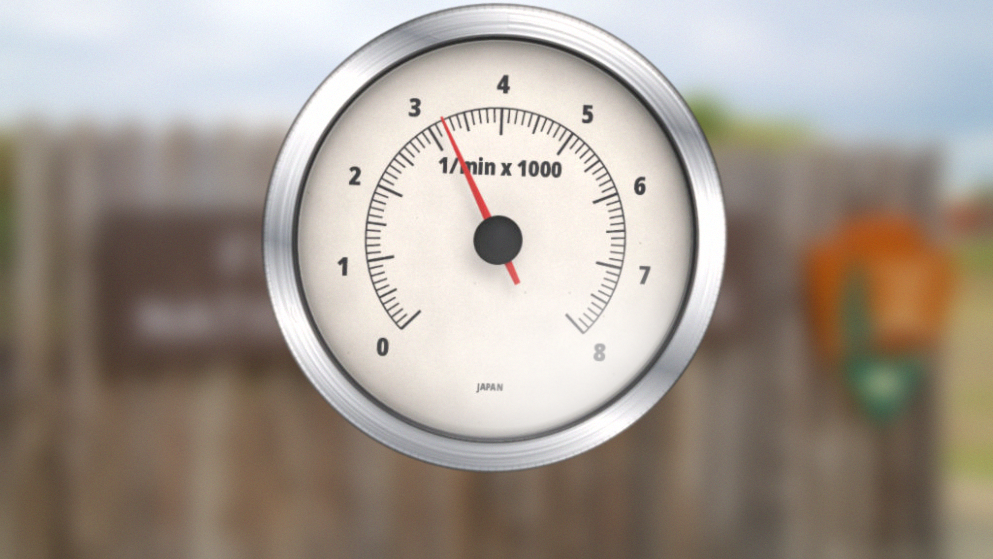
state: 3200rpm
